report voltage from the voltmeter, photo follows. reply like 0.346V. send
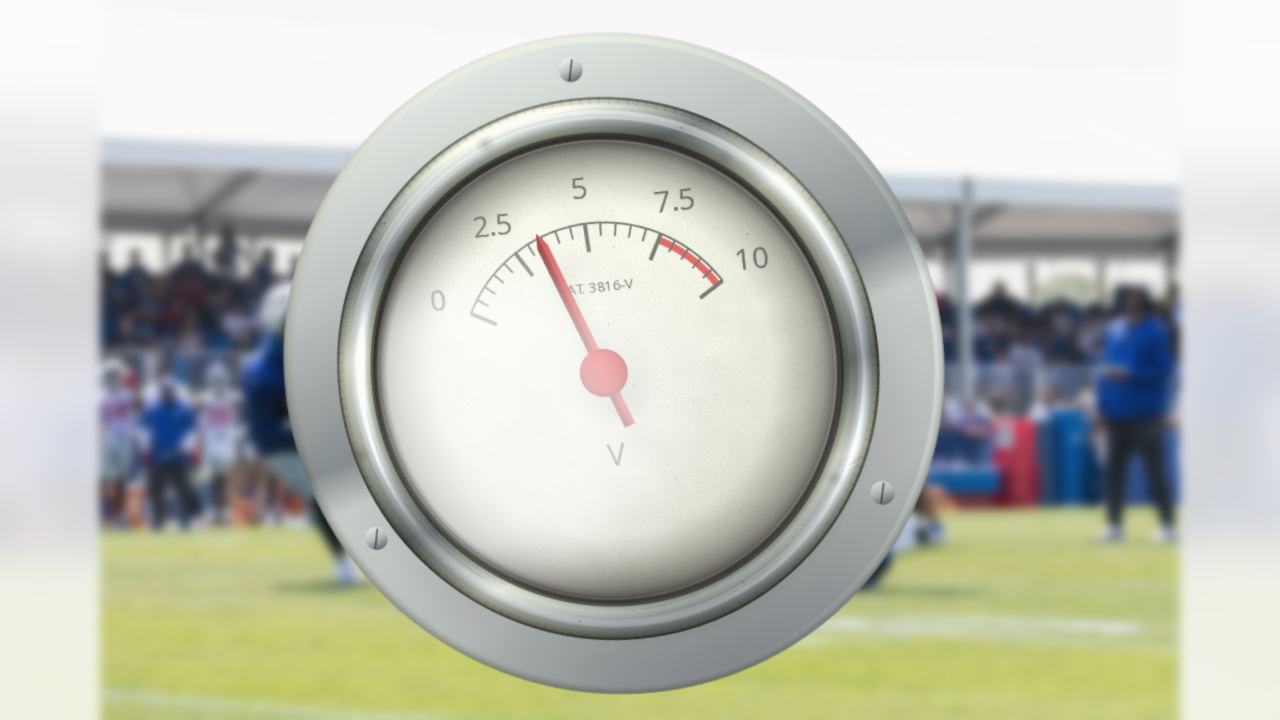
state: 3.5V
